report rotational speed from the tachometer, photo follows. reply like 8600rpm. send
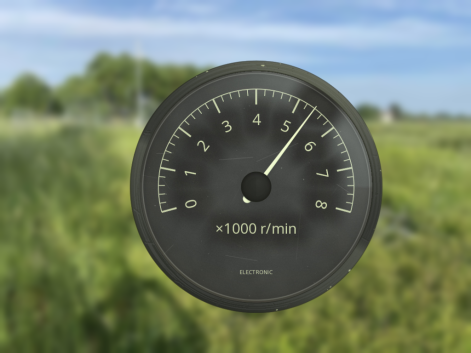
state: 5400rpm
